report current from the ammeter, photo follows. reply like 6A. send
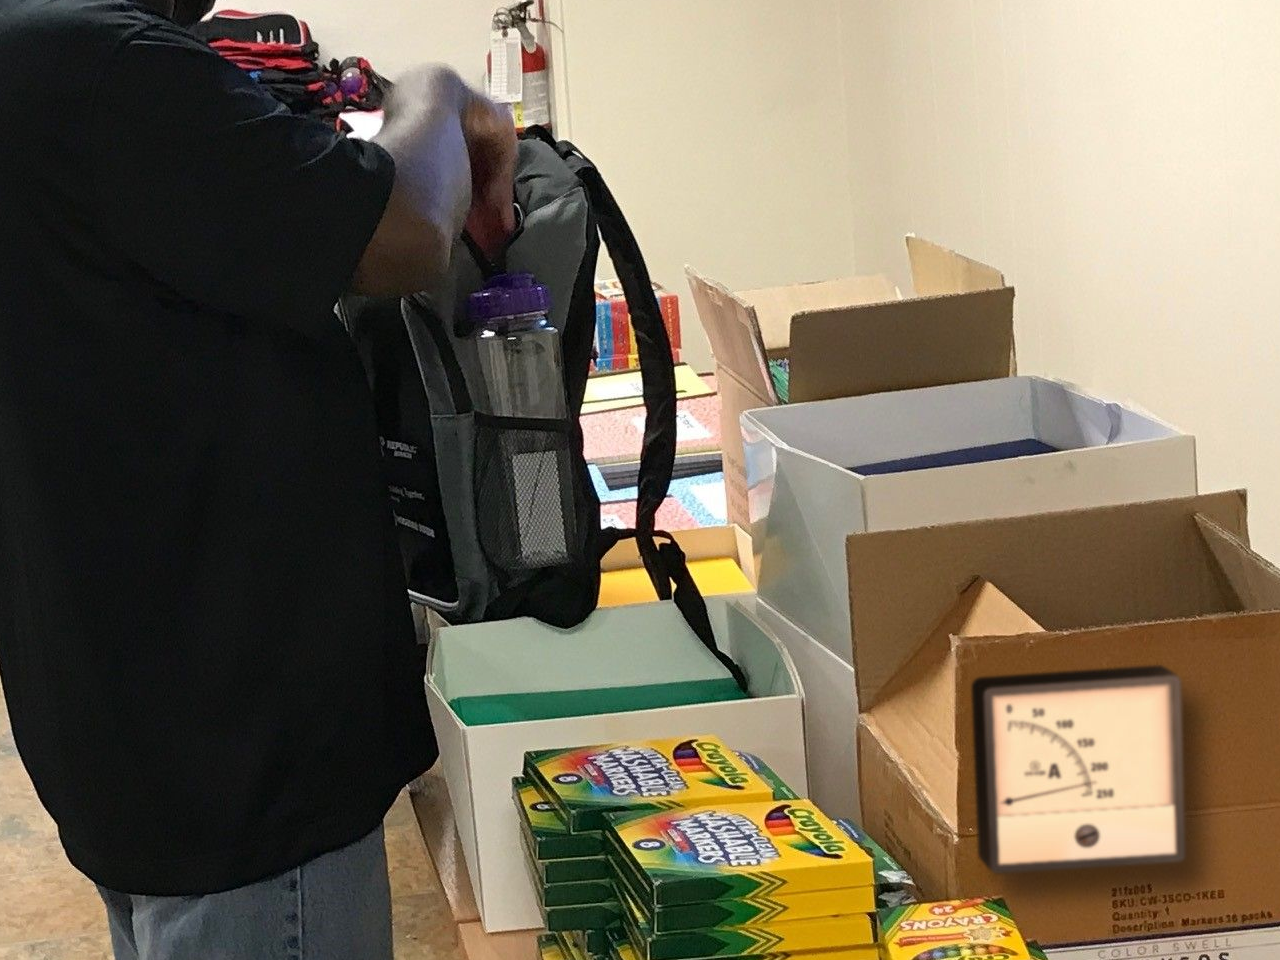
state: 225A
